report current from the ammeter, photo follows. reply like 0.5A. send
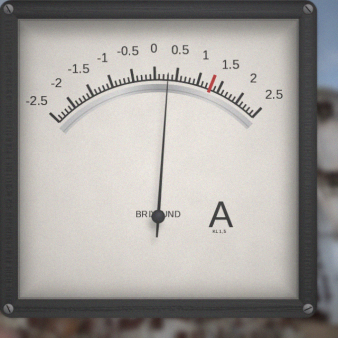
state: 0.3A
